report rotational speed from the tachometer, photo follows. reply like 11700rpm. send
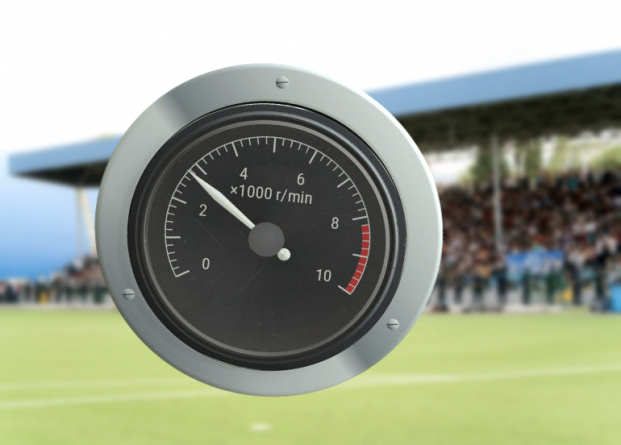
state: 2800rpm
